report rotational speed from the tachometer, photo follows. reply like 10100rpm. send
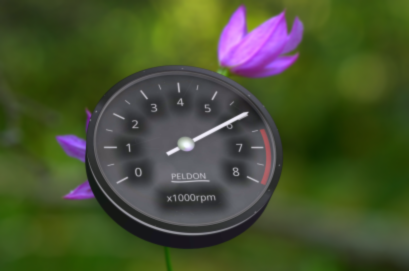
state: 6000rpm
